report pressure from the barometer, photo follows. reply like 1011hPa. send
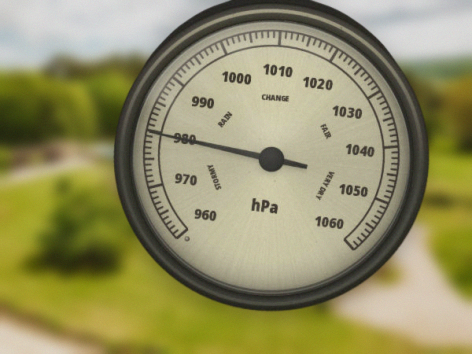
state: 980hPa
